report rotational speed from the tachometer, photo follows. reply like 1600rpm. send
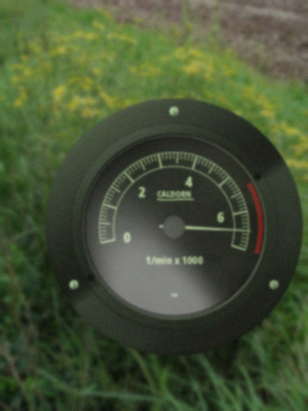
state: 6500rpm
